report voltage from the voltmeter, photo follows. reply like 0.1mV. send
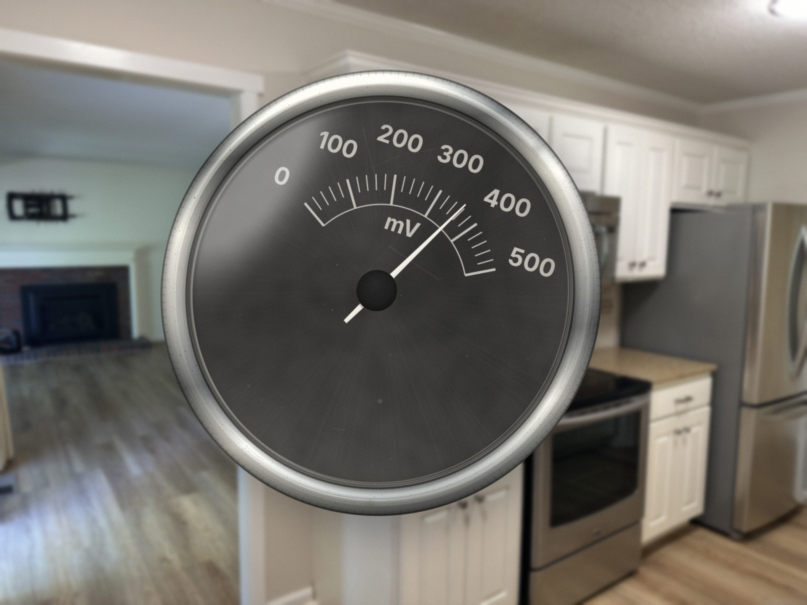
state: 360mV
